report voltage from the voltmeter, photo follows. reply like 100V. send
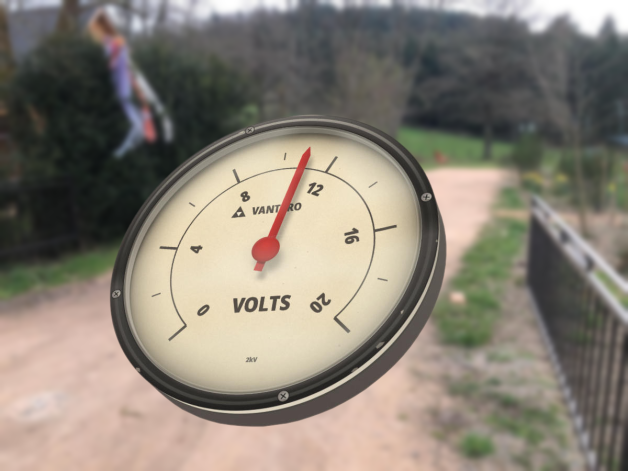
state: 11V
